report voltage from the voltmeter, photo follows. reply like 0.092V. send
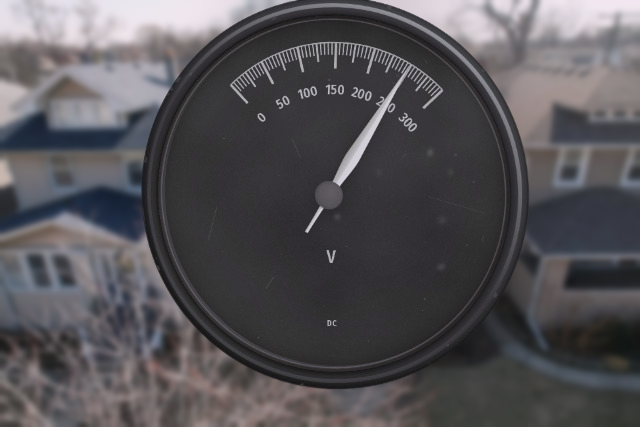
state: 250V
